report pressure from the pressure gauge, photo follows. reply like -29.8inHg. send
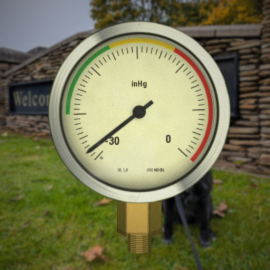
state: -29inHg
